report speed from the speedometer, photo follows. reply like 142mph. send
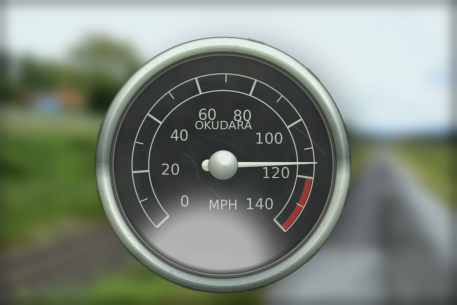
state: 115mph
